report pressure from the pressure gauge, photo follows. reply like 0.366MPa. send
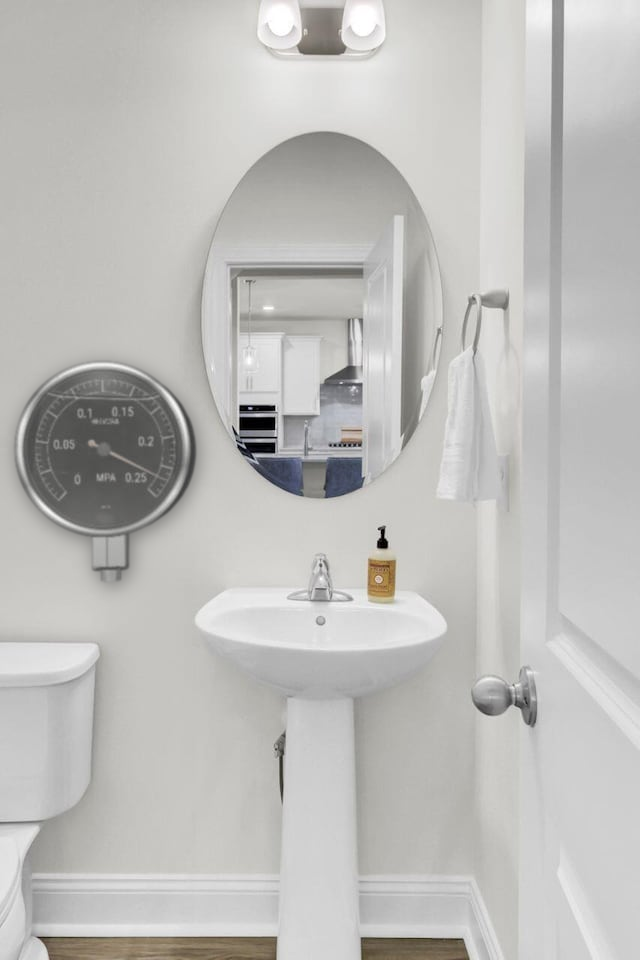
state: 0.235MPa
